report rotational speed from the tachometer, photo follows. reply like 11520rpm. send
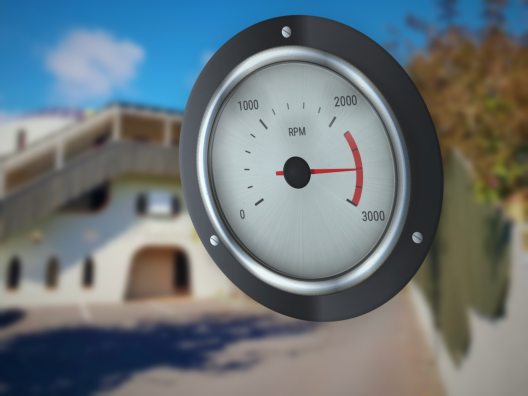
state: 2600rpm
